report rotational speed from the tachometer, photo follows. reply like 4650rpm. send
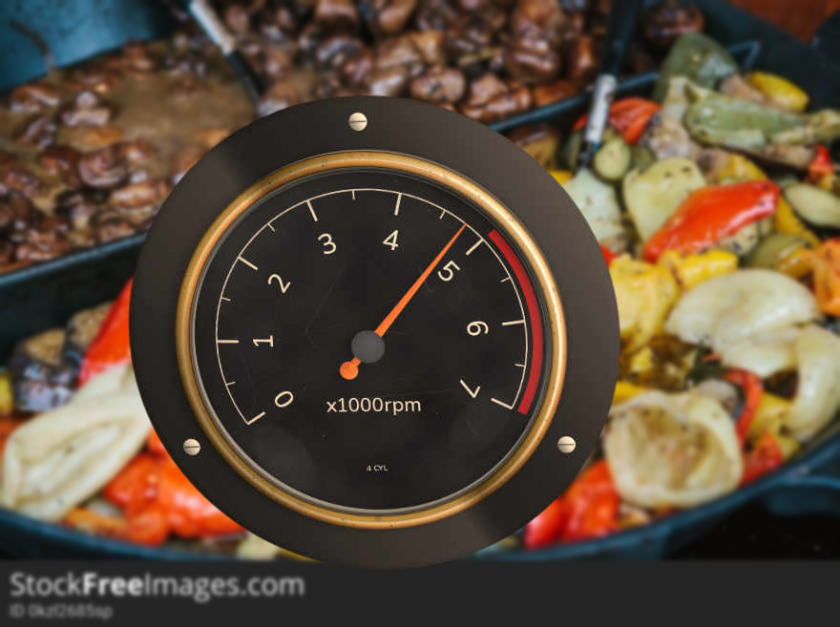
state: 4750rpm
